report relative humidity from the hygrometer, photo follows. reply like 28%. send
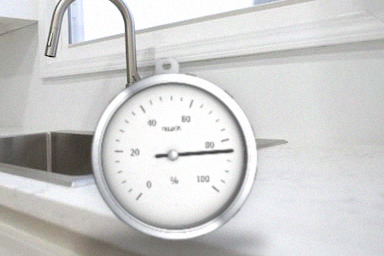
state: 84%
